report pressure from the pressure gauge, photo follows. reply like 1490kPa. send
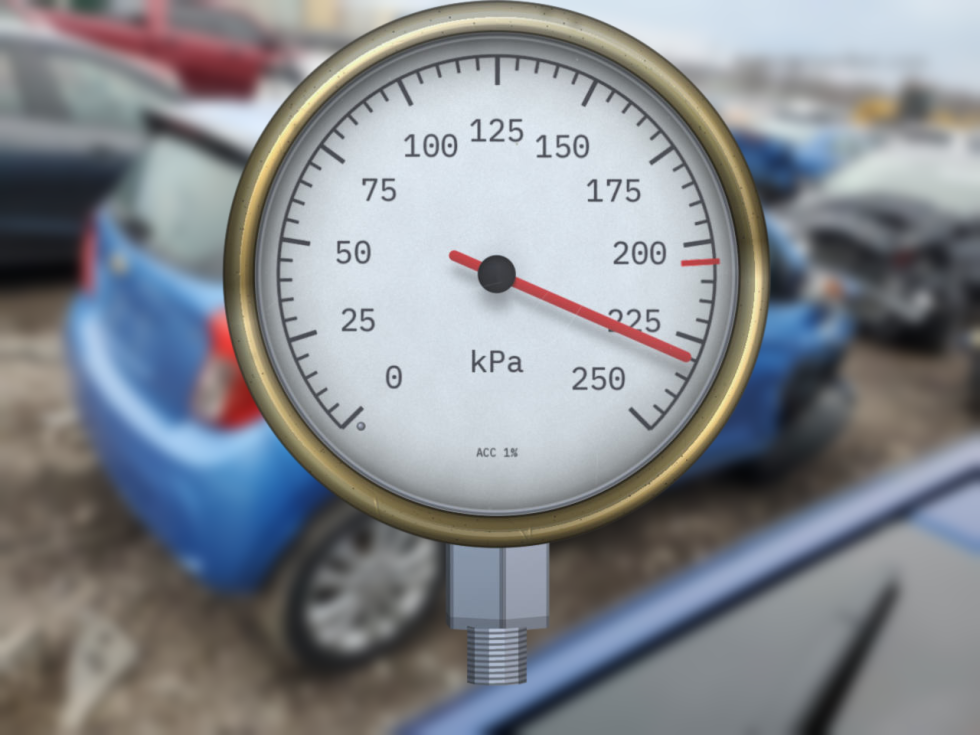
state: 230kPa
